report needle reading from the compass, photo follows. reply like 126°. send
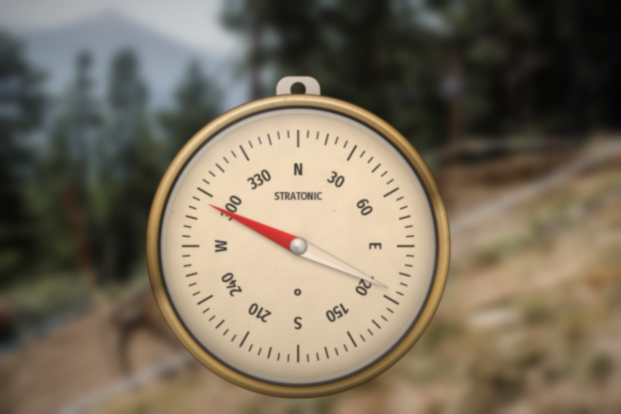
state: 295°
